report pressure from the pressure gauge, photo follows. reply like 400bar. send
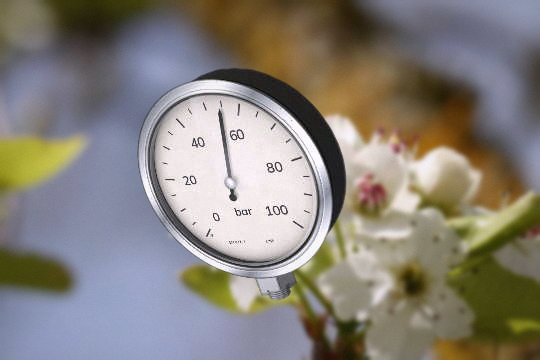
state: 55bar
